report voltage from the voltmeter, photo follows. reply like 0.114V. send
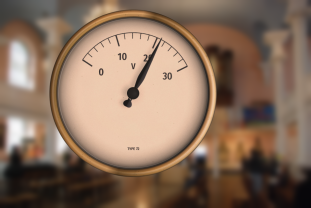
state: 21V
